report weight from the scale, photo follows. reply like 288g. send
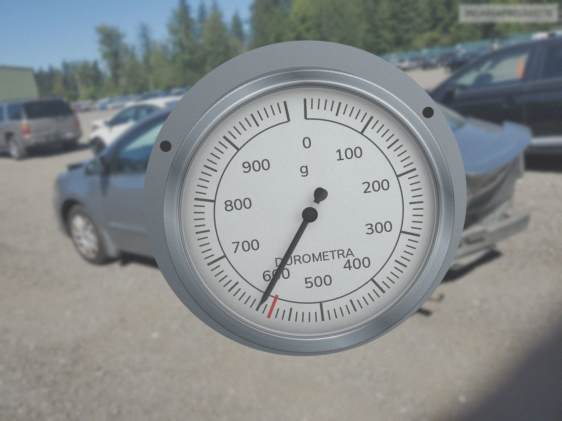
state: 600g
